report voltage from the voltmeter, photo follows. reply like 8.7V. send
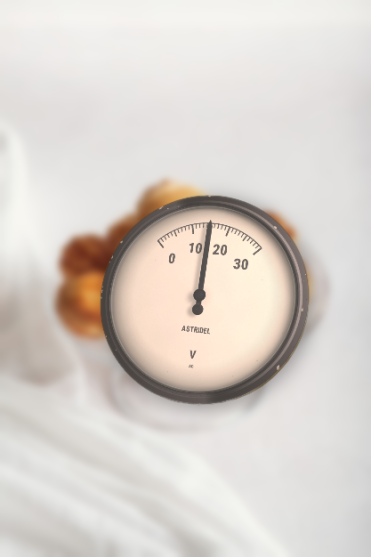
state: 15V
